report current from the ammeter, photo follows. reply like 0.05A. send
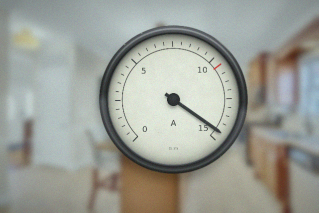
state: 14.5A
